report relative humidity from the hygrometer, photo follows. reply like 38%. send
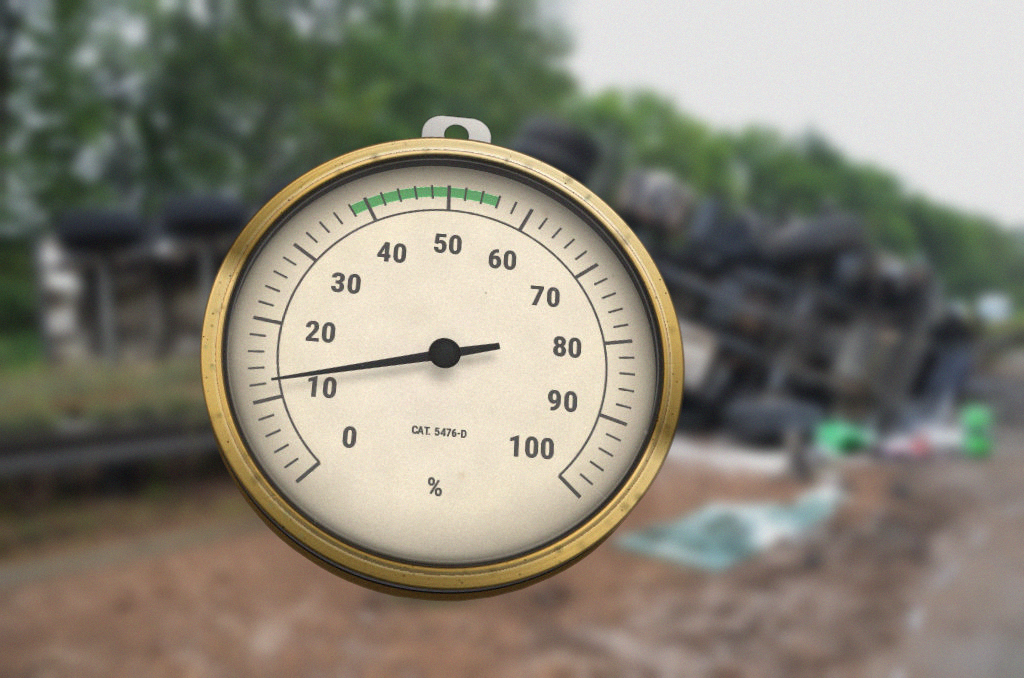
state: 12%
